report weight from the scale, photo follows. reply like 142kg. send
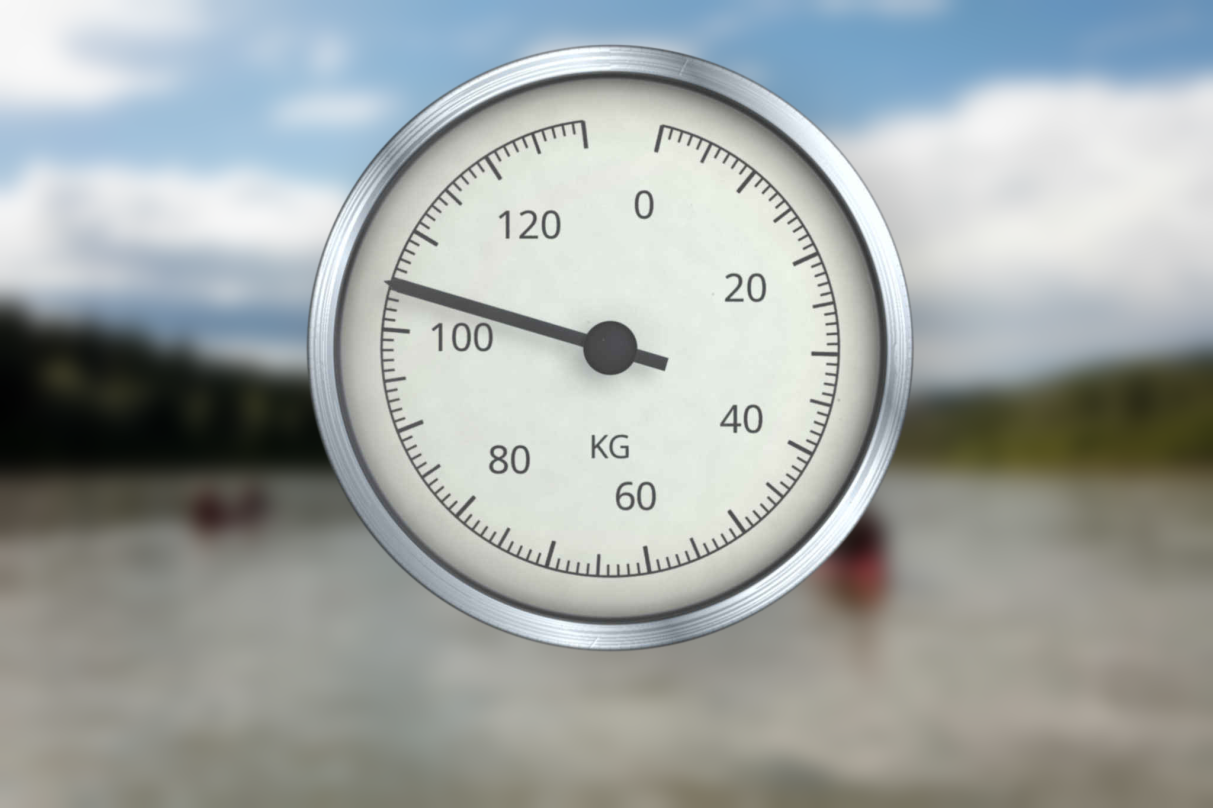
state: 104.5kg
